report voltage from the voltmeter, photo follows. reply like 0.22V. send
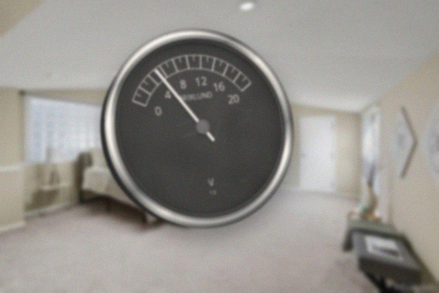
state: 5V
